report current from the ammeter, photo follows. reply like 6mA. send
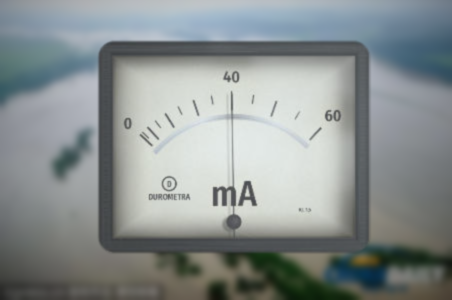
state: 40mA
